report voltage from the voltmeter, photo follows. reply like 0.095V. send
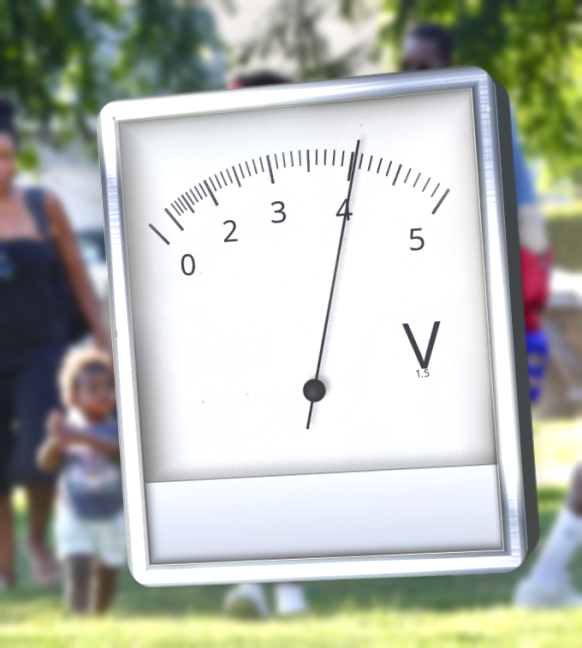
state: 4.05V
